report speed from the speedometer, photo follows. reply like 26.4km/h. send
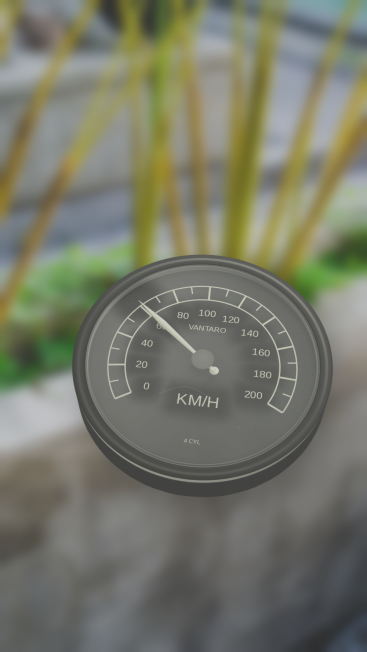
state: 60km/h
